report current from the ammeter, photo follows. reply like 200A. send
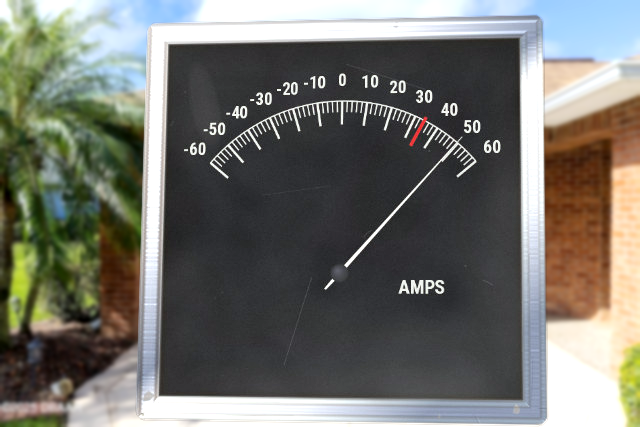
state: 50A
